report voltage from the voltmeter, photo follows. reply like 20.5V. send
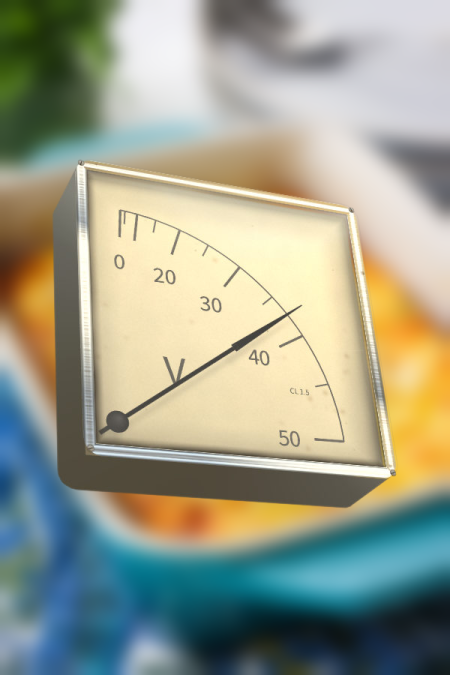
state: 37.5V
